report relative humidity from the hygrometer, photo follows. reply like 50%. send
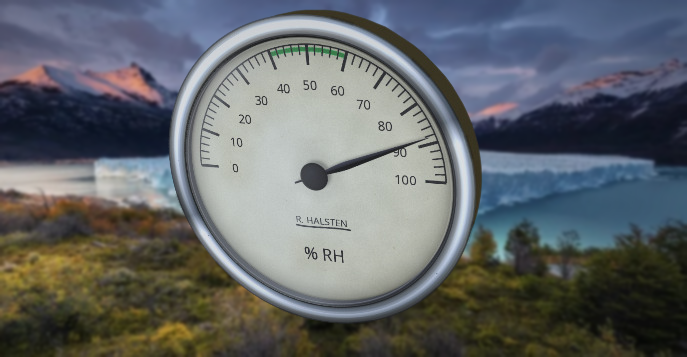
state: 88%
